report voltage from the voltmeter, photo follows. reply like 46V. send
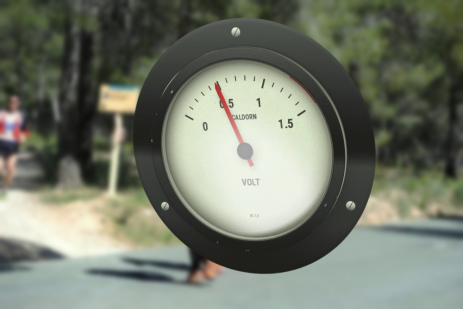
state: 0.5V
